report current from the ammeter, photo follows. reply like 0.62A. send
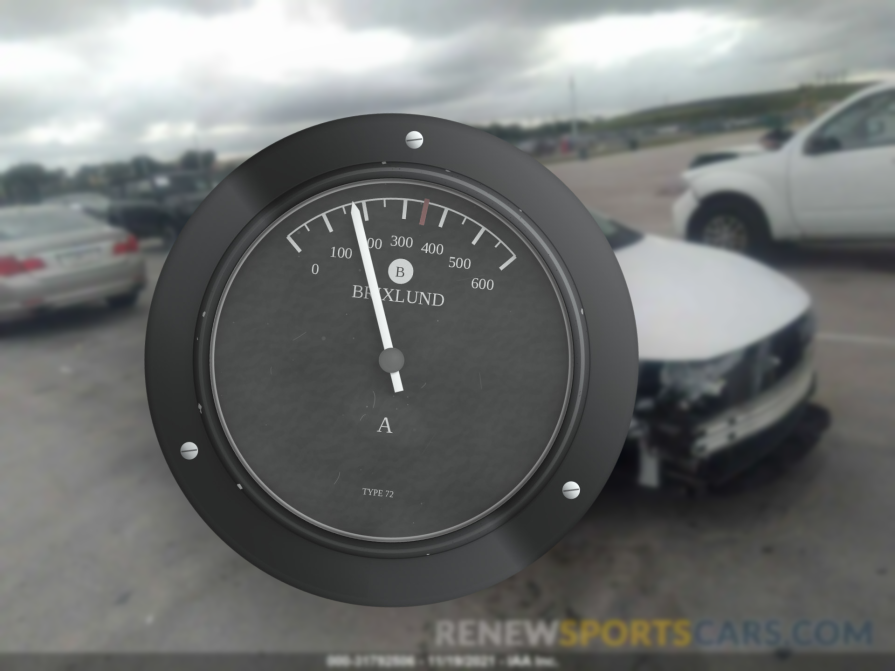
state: 175A
